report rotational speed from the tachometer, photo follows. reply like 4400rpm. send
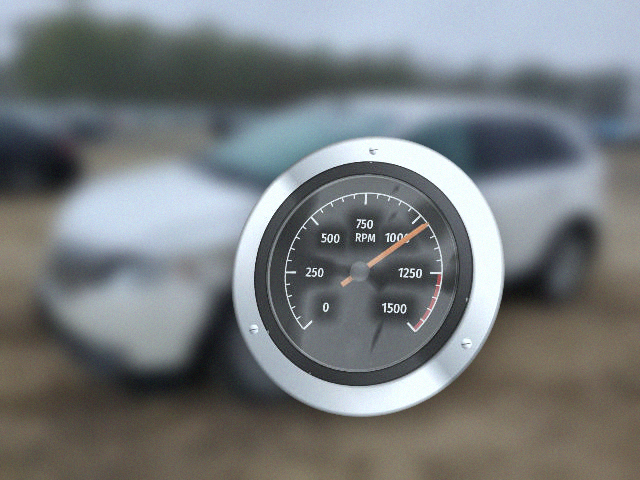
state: 1050rpm
